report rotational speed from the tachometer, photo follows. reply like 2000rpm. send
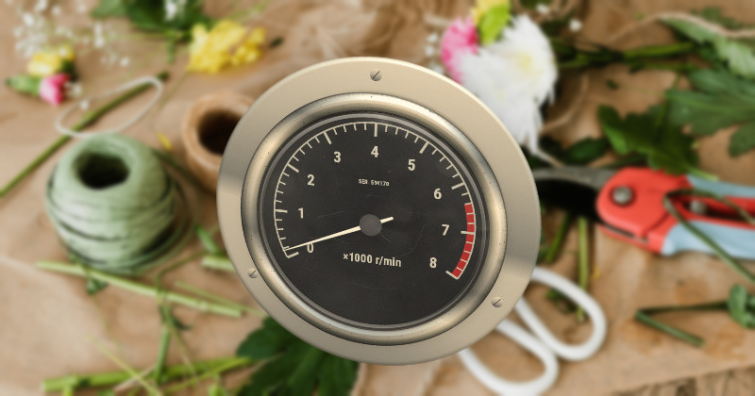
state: 200rpm
